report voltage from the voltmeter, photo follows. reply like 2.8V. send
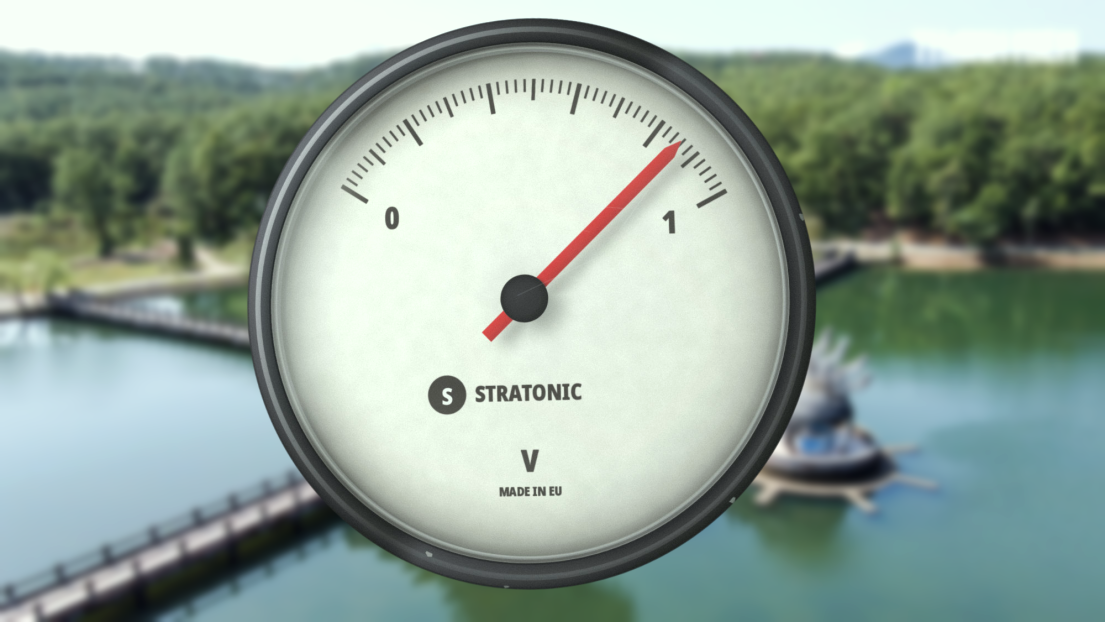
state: 0.86V
